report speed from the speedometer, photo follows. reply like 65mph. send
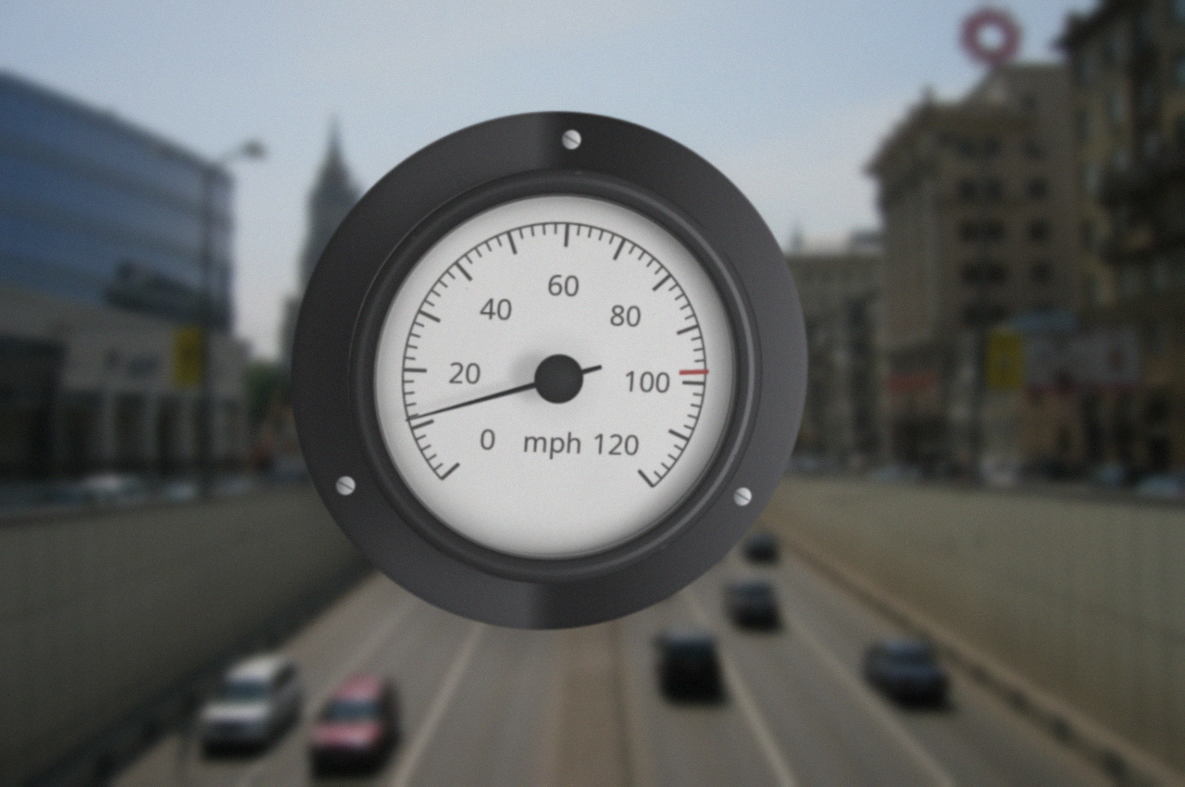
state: 12mph
